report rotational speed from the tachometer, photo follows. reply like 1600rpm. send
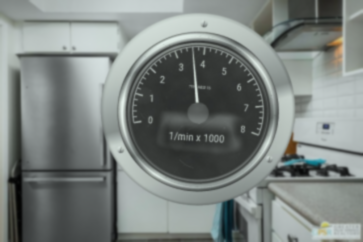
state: 3600rpm
